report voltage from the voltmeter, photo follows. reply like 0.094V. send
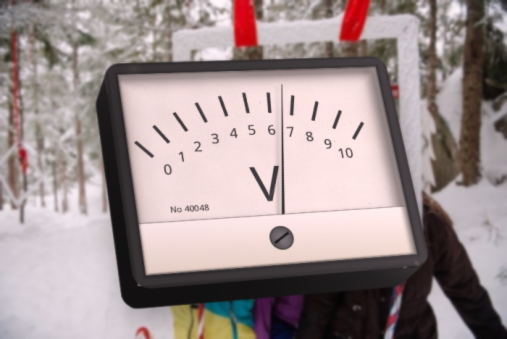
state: 6.5V
